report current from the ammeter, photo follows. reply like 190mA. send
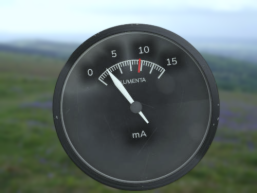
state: 2.5mA
